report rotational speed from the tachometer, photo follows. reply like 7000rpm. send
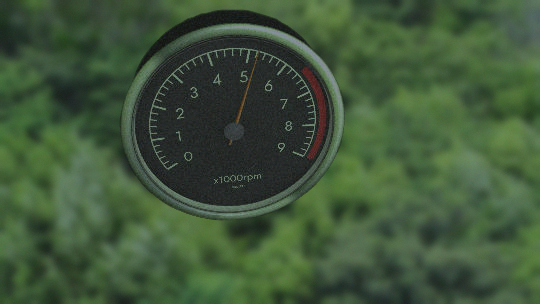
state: 5200rpm
